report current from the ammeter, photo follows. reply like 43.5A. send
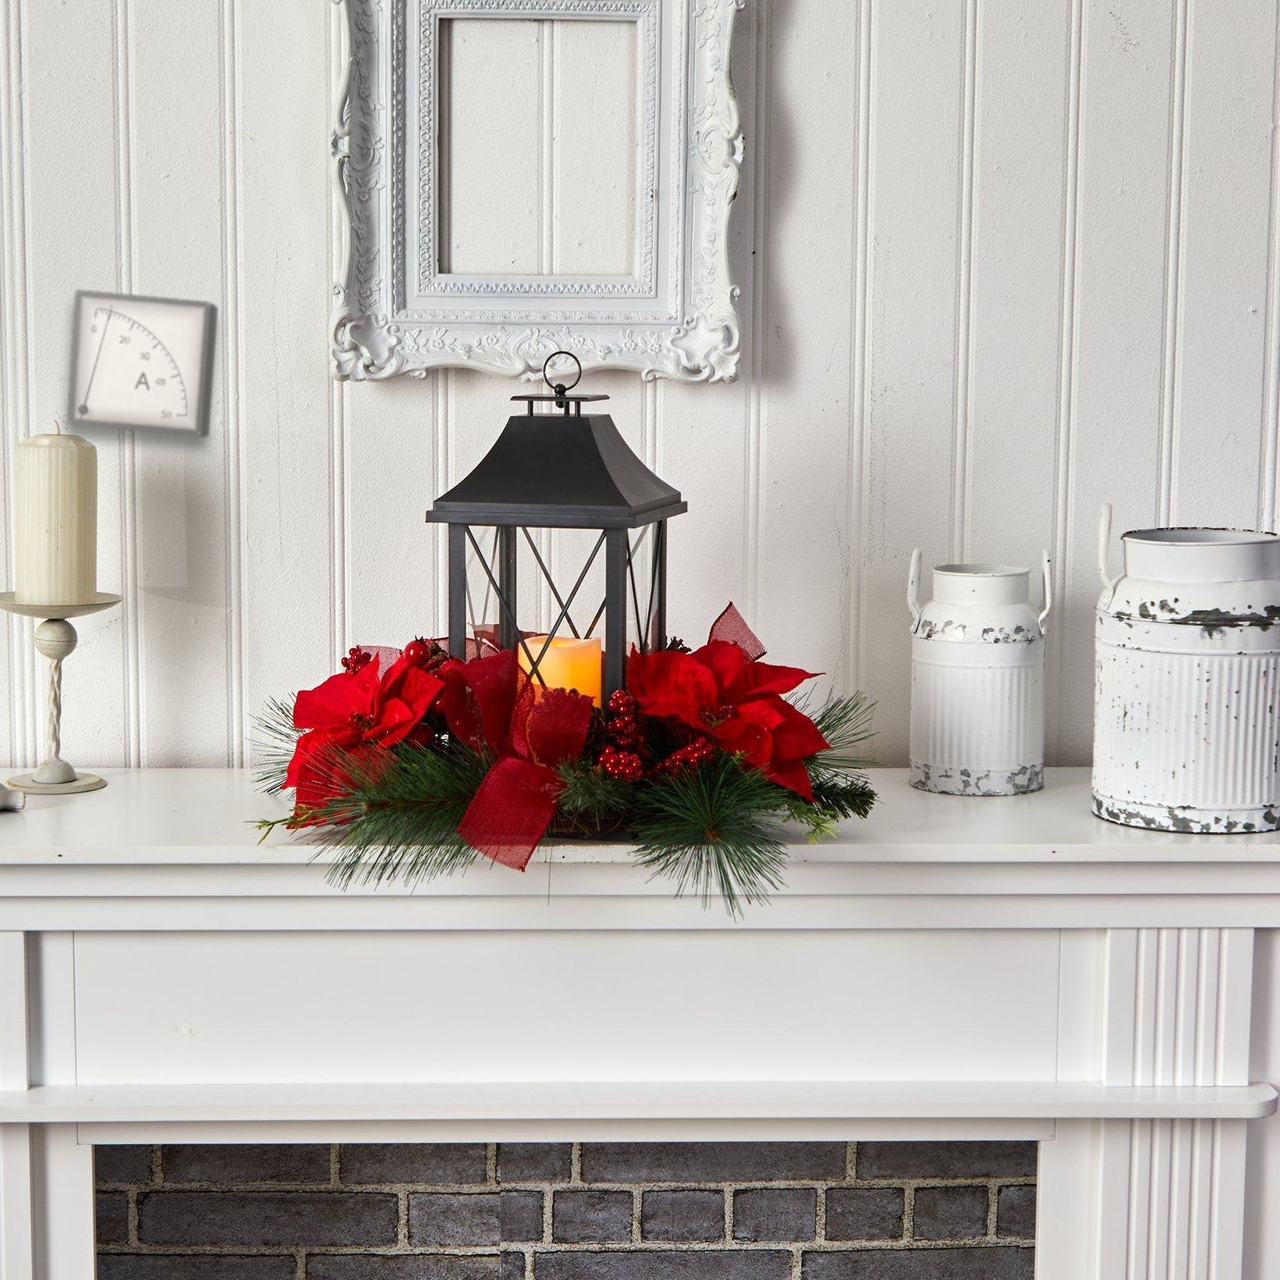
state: 10A
